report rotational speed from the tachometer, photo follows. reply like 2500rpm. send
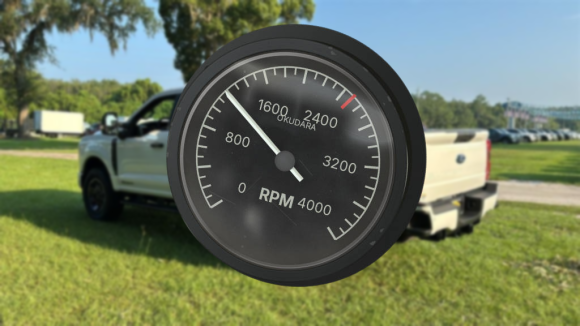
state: 1200rpm
